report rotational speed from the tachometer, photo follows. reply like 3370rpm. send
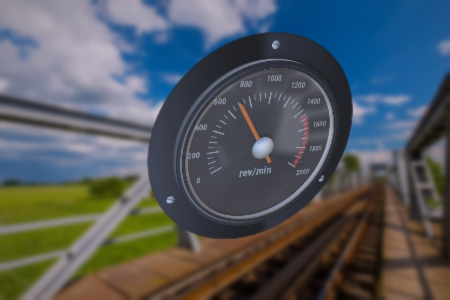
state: 700rpm
